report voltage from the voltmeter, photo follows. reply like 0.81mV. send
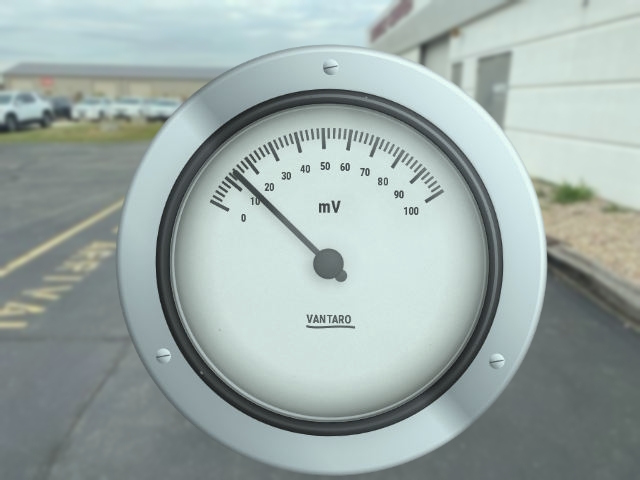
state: 14mV
